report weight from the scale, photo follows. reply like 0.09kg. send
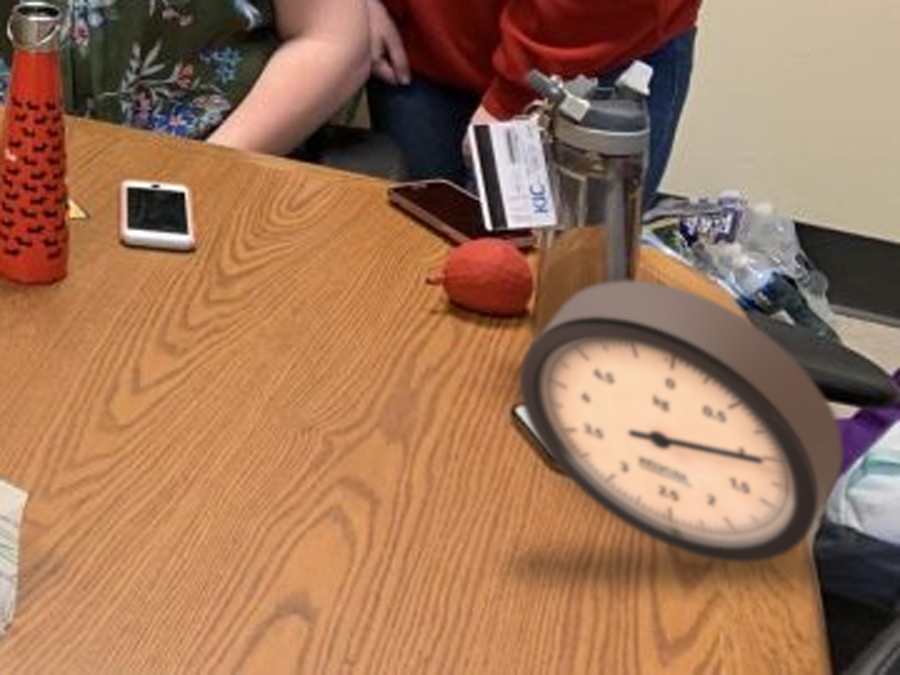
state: 1kg
